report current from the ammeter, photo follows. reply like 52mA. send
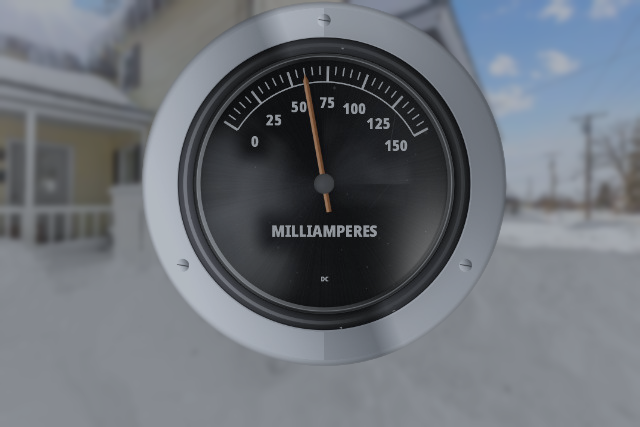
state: 60mA
